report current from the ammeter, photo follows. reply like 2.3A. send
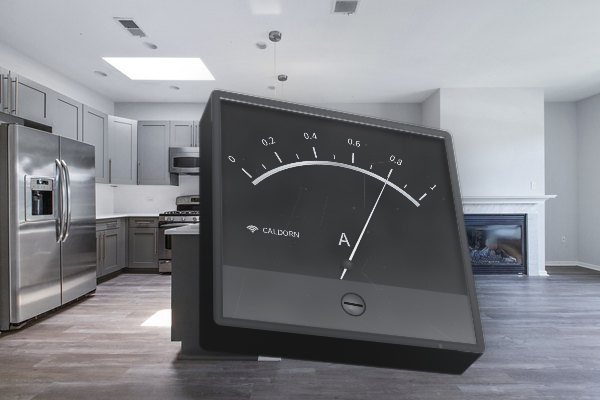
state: 0.8A
